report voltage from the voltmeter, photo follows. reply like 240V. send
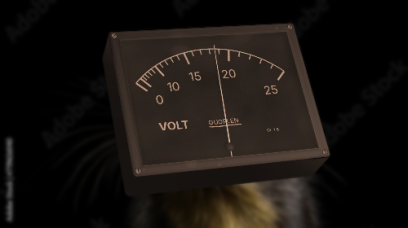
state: 18.5V
